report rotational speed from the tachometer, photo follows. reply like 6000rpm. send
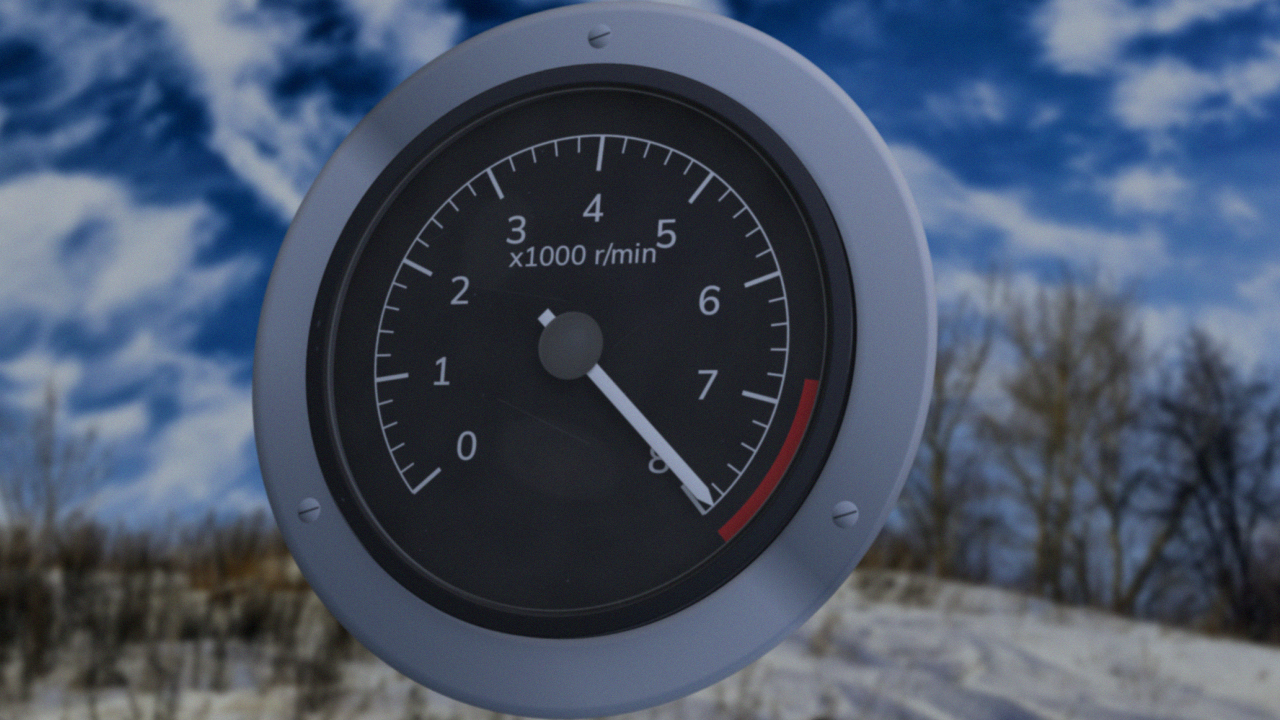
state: 7900rpm
